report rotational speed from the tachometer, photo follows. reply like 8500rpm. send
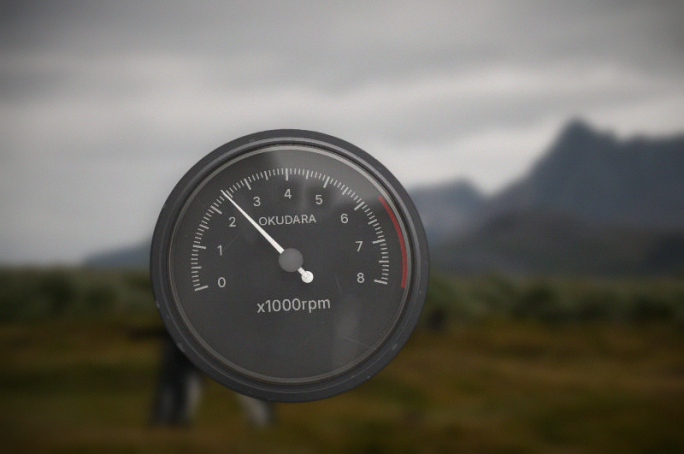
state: 2400rpm
